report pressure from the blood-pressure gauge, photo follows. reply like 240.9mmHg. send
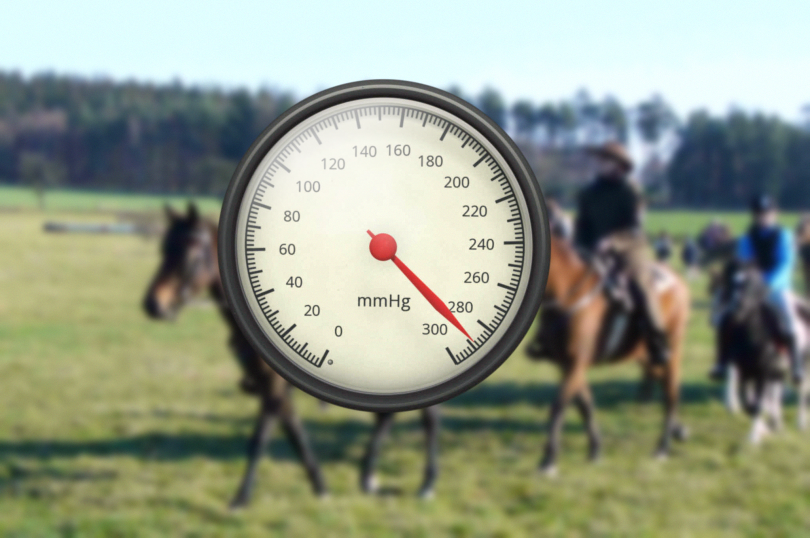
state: 288mmHg
